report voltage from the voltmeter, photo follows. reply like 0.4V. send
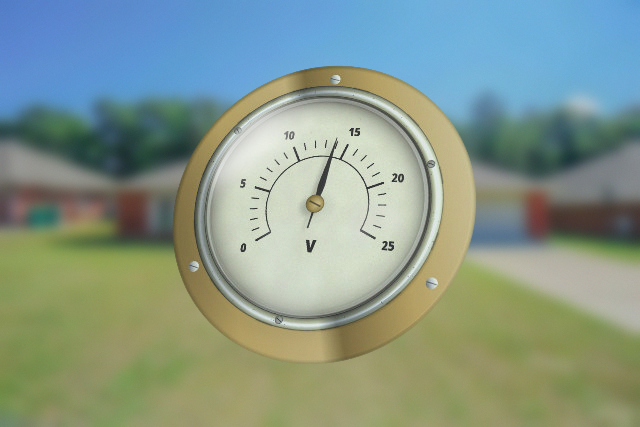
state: 14V
